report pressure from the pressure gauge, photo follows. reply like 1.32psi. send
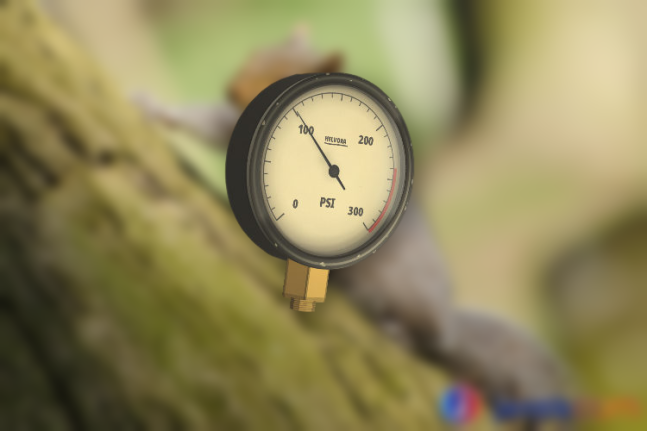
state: 100psi
